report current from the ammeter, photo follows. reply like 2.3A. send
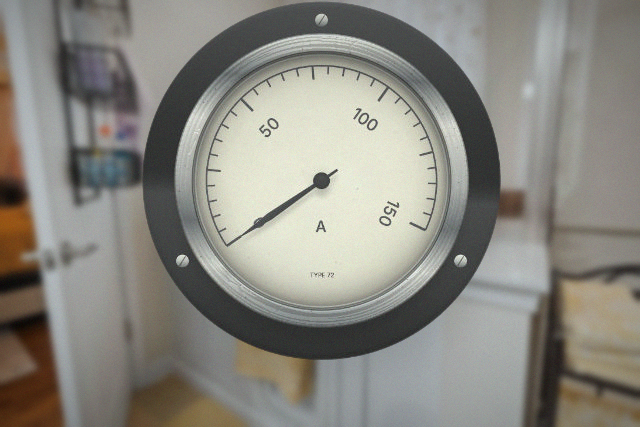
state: 0A
